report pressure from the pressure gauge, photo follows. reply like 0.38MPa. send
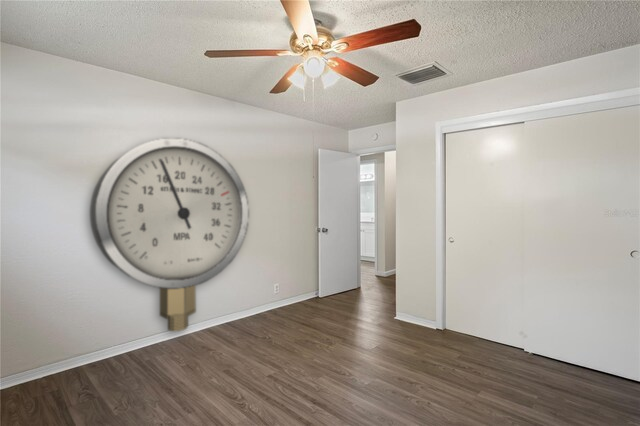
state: 17MPa
